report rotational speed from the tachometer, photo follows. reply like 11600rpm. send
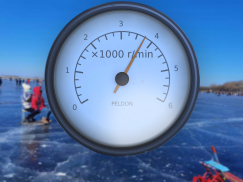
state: 3750rpm
